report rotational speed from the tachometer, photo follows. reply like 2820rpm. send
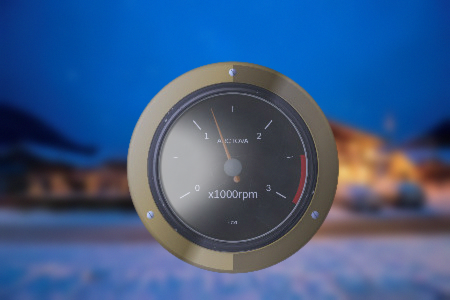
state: 1250rpm
